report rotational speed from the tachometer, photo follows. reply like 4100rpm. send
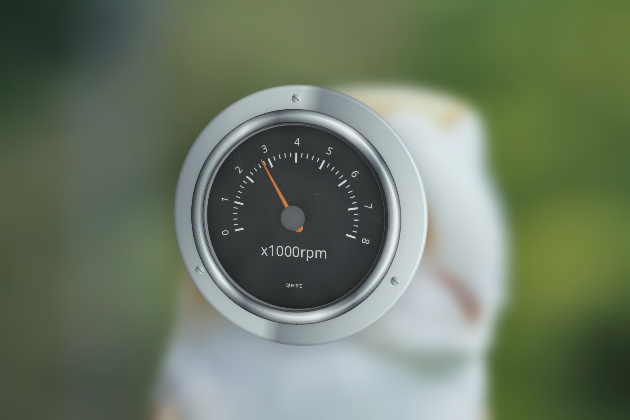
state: 2800rpm
